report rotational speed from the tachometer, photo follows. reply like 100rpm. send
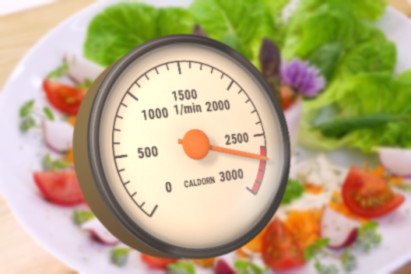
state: 2700rpm
